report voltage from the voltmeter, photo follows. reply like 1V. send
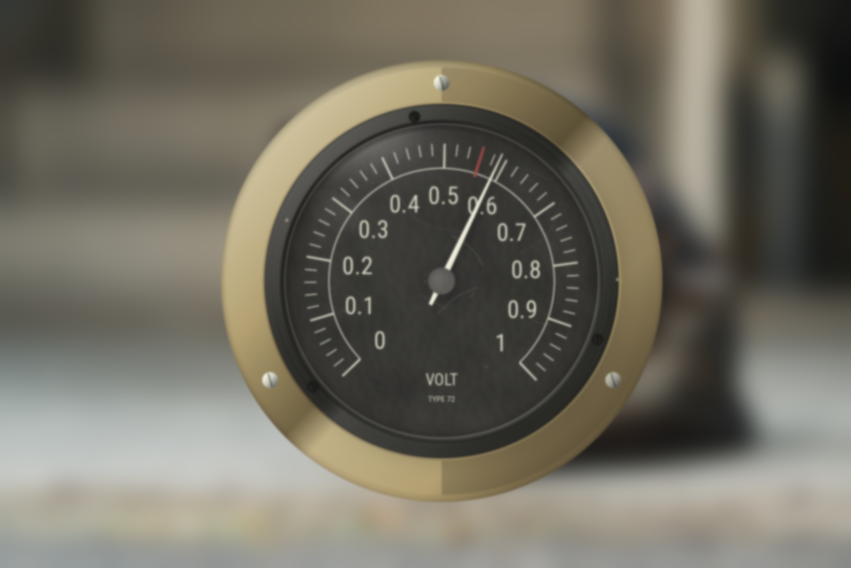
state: 0.59V
